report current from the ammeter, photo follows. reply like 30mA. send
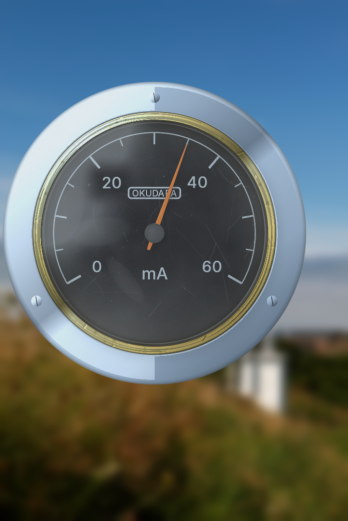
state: 35mA
